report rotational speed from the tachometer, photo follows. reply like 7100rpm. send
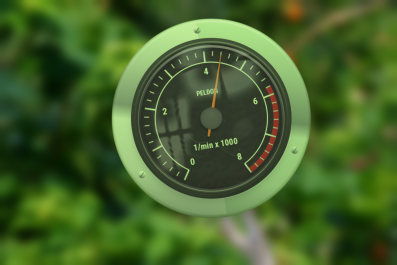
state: 4400rpm
